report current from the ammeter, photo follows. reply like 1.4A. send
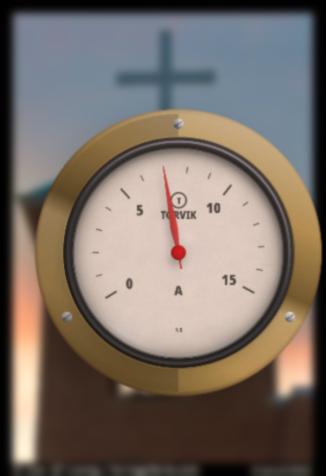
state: 7A
